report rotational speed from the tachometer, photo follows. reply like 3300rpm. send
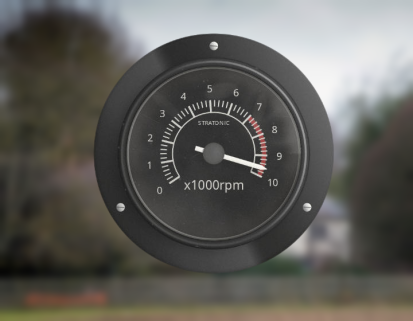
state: 9600rpm
